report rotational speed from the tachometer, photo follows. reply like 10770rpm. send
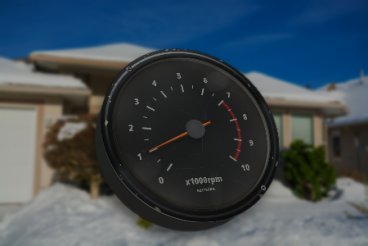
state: 1000rpm
